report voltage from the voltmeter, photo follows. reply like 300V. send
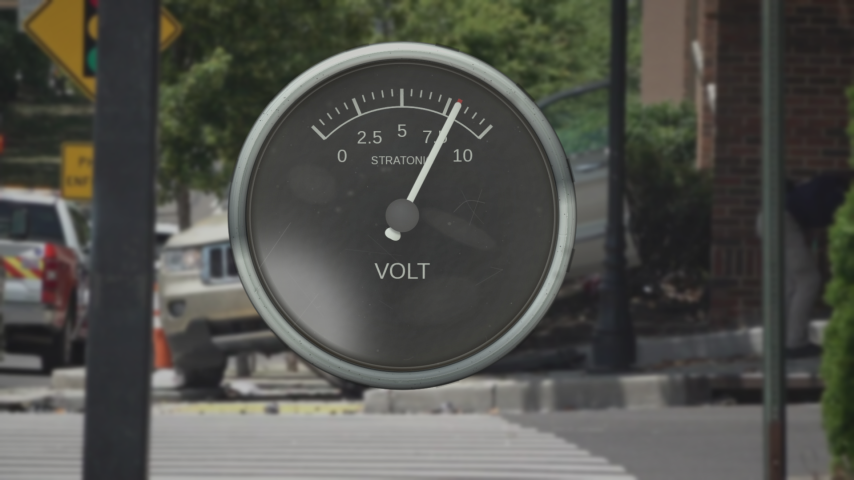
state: 8V
